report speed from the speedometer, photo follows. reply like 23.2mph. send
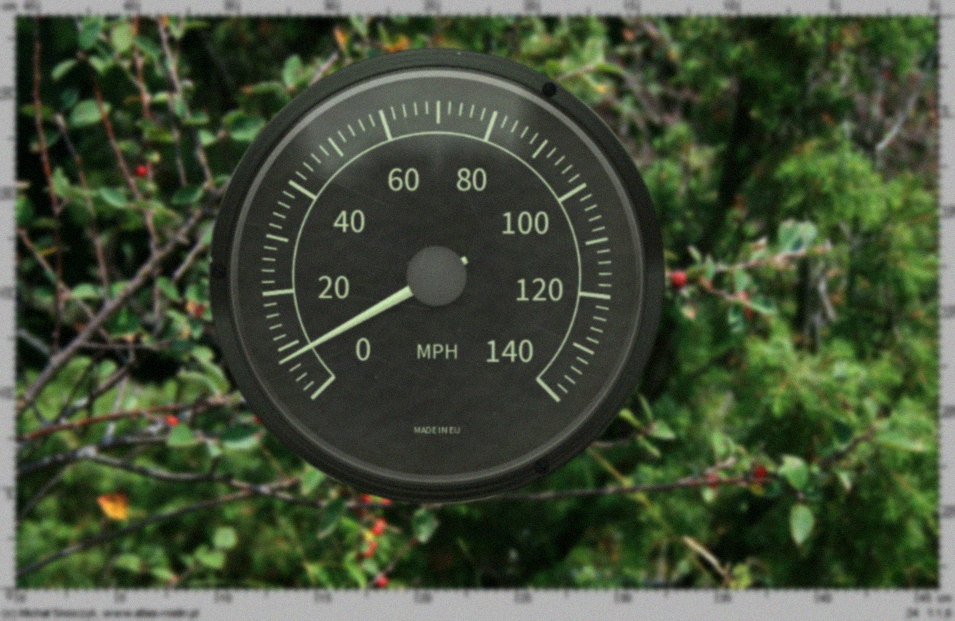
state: 8mph
